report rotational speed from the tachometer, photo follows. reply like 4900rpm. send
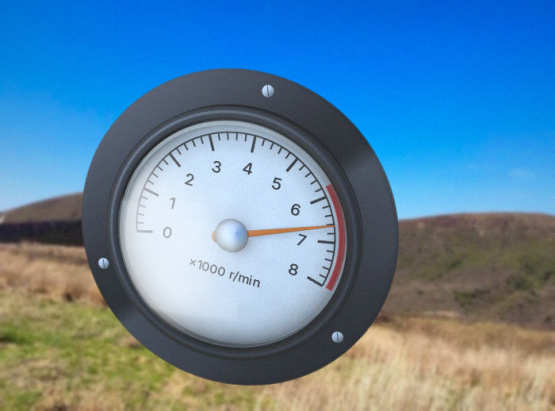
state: 6600rpm
